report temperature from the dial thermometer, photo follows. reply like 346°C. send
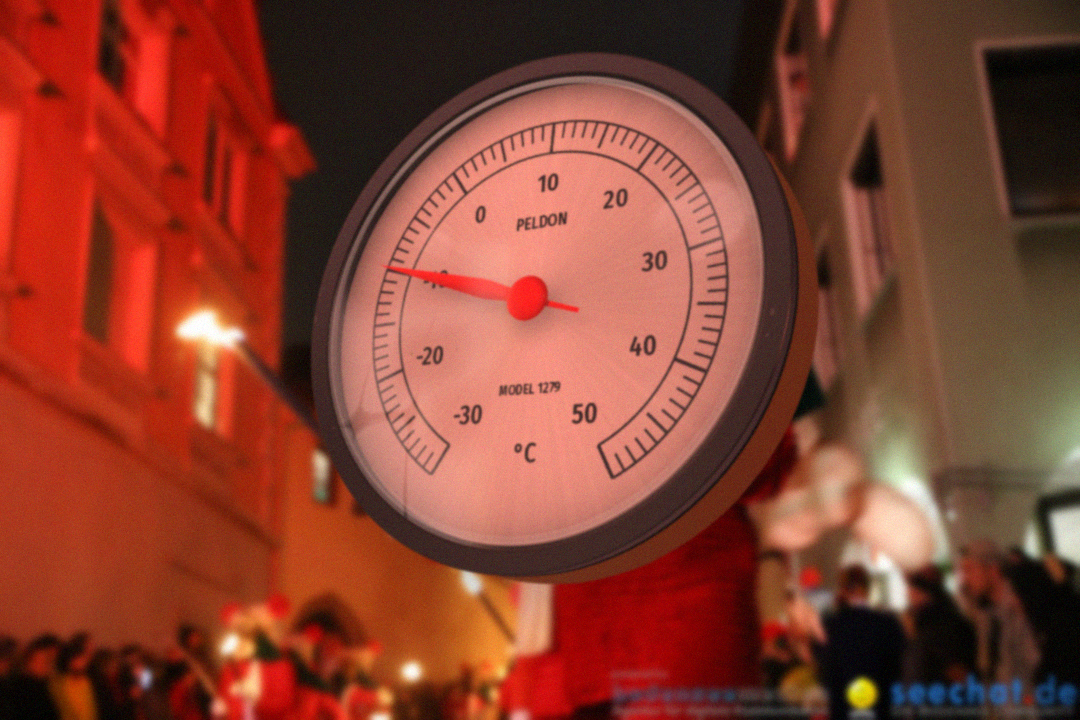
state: -10°C
